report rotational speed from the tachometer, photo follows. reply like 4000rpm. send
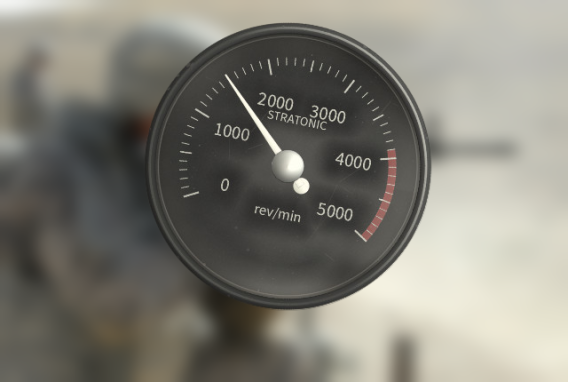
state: 1500rpm
